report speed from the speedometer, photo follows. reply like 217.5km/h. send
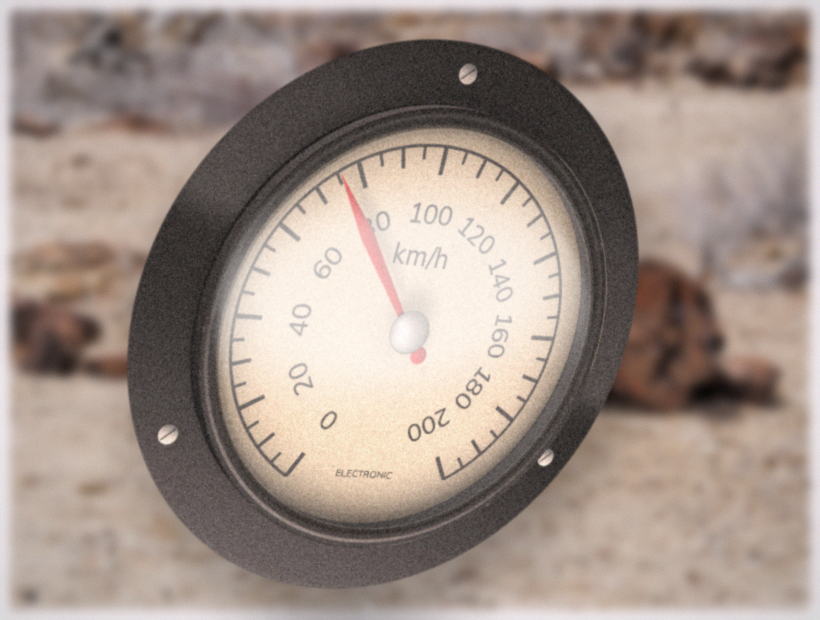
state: 75km/h
